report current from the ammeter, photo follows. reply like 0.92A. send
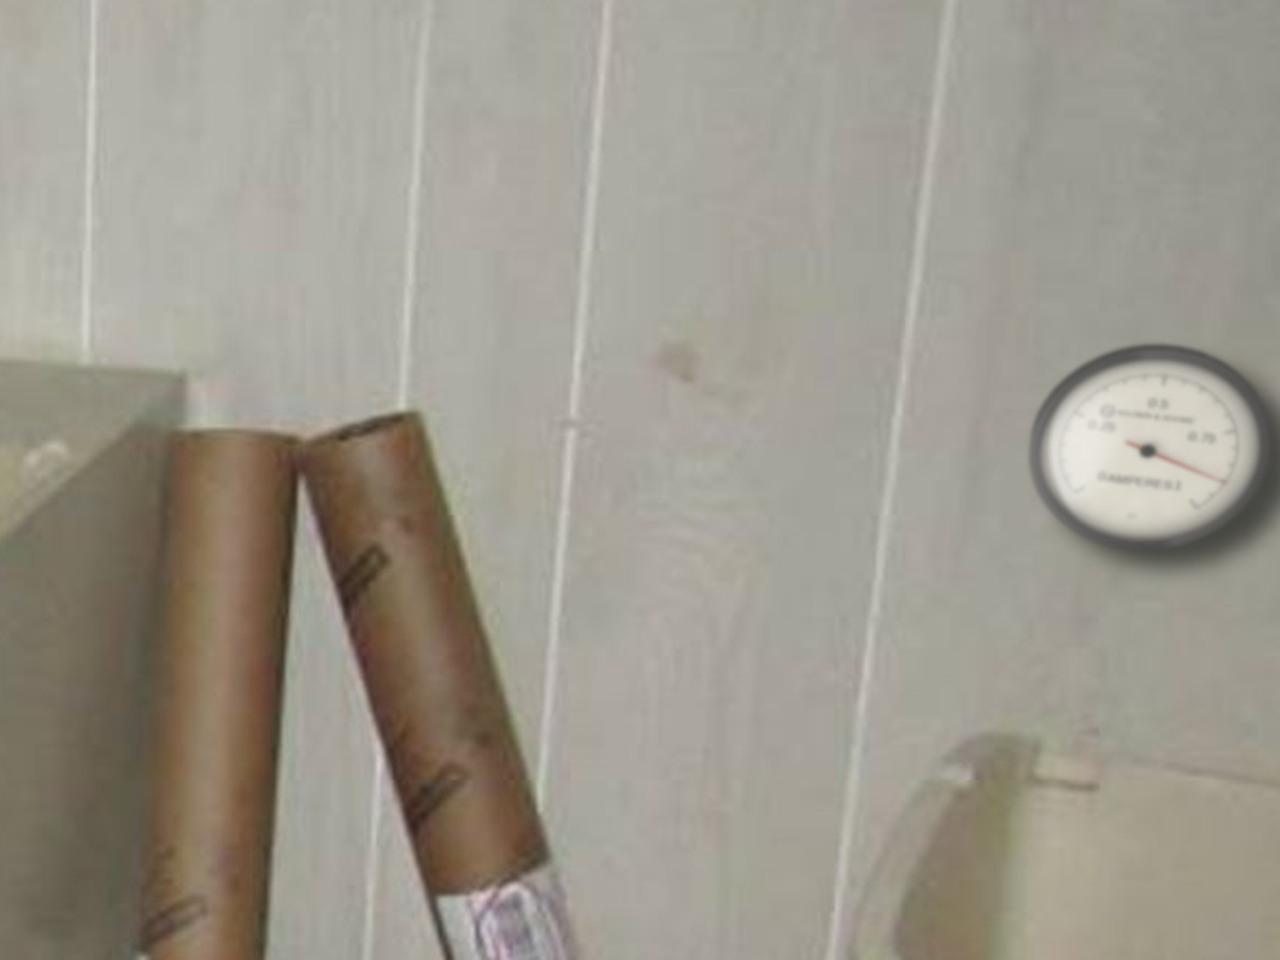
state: 0.9A
